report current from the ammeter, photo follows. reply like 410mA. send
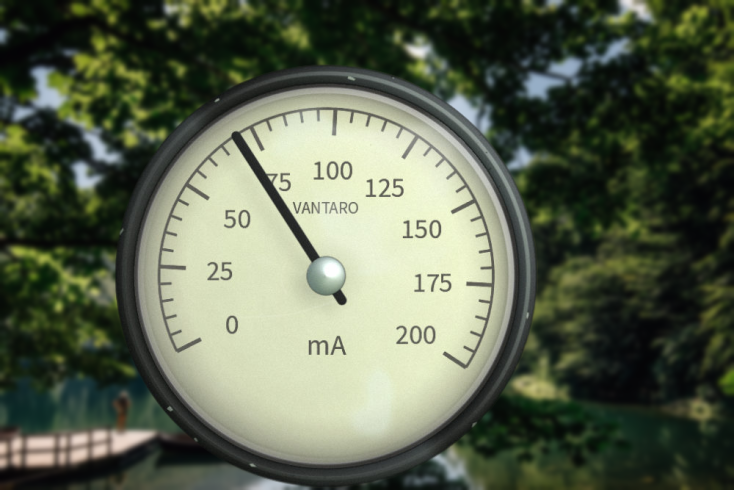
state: 70mA
